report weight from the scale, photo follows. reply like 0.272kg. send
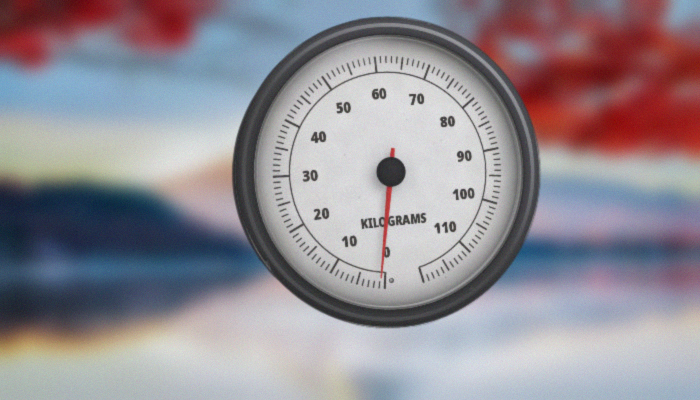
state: 1kg
